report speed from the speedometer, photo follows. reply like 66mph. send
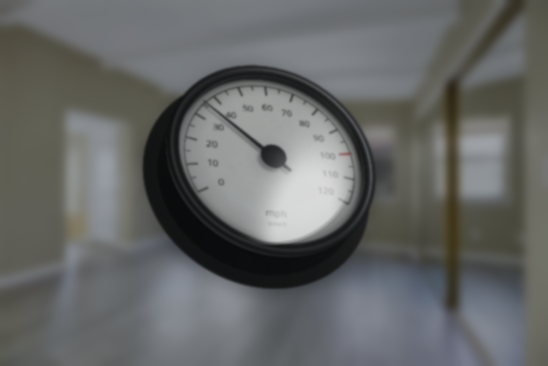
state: 35mph
